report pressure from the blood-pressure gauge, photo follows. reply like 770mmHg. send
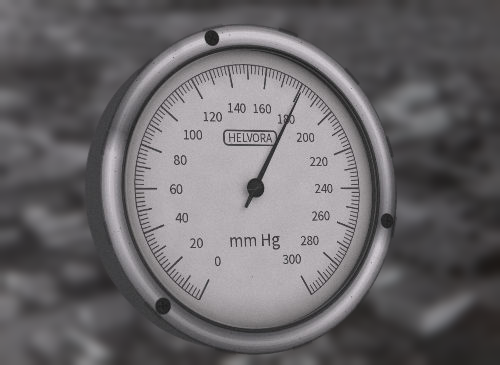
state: 180mmHg
